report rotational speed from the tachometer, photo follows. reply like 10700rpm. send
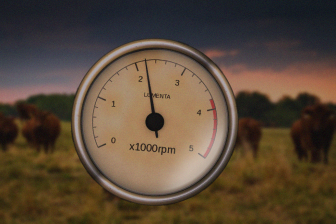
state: 2200rpm
